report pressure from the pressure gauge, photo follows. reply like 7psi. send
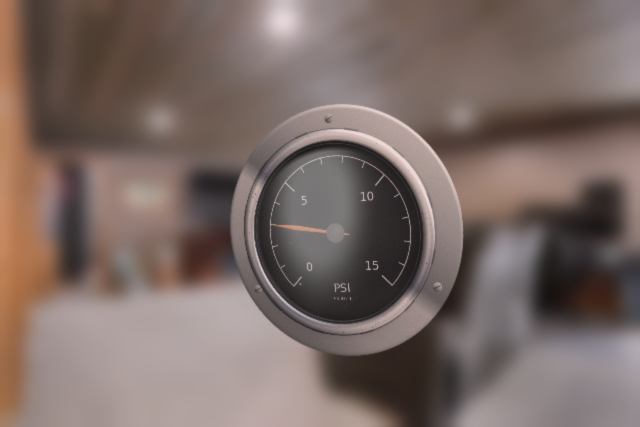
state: 3psi
